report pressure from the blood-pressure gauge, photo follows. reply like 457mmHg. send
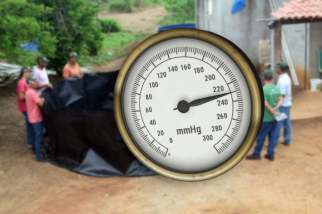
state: 230mmHg
